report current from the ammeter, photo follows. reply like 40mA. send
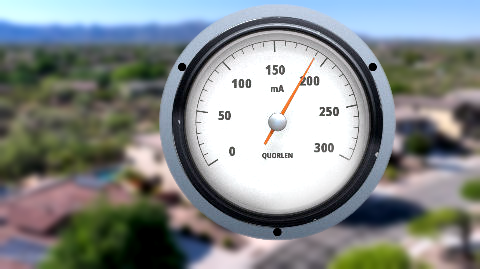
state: 190mA
